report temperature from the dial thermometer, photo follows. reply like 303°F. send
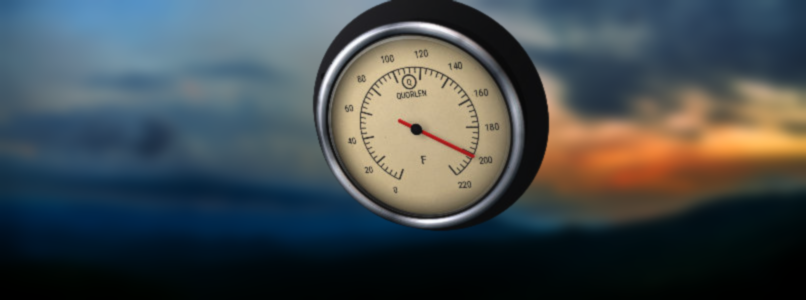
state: 200°F
